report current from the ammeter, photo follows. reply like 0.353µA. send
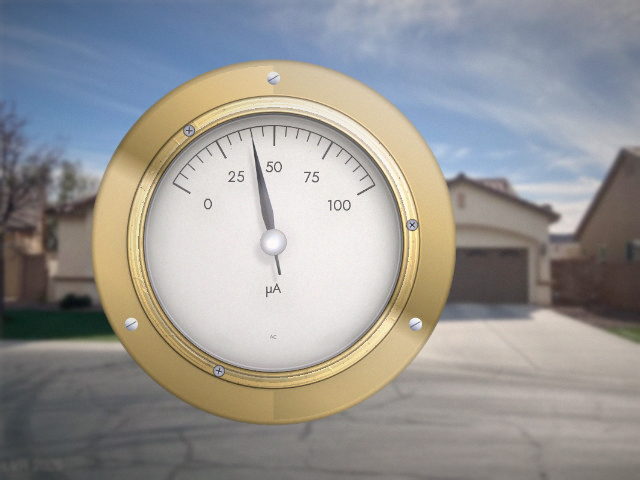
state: 40µA
